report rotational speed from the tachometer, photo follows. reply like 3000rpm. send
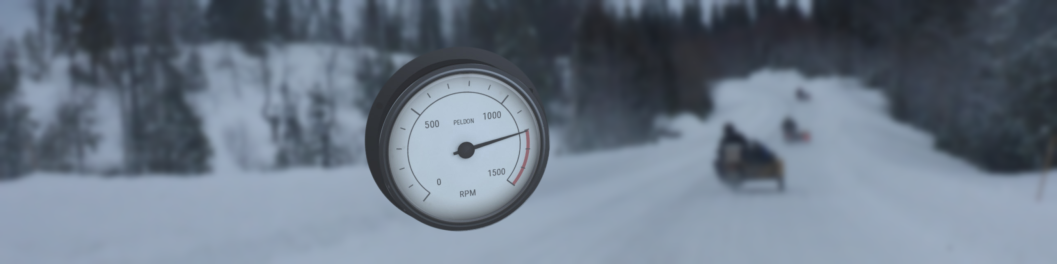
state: 1200rpm
